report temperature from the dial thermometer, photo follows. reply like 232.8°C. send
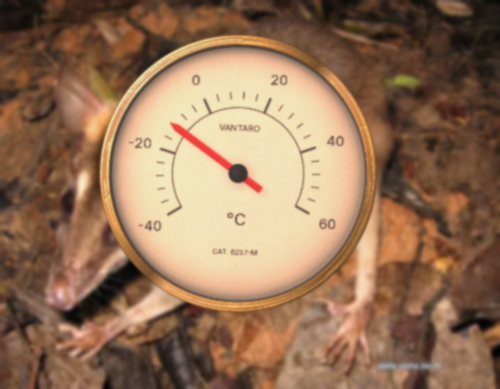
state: -12°C
